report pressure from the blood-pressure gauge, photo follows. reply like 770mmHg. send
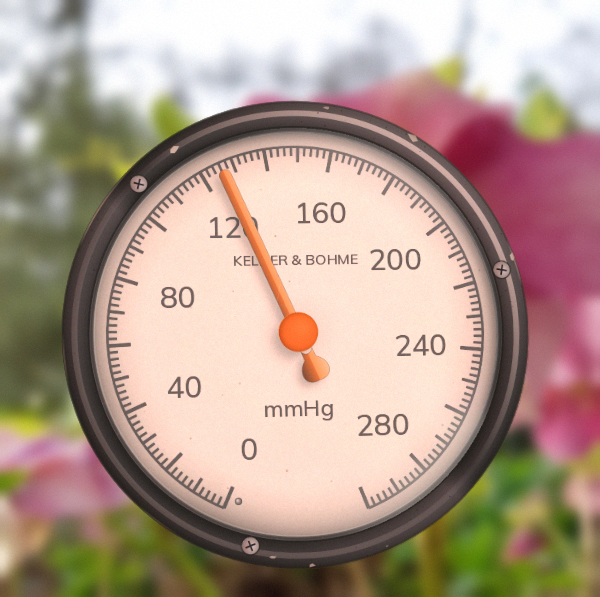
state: 126mmHg
